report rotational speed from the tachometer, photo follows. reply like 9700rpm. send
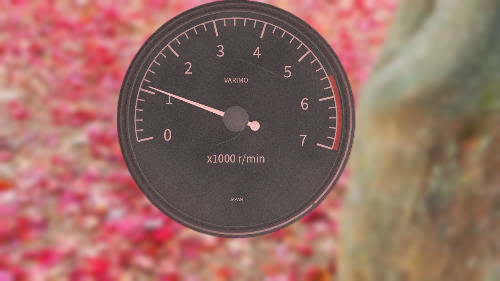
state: 1100rpm
